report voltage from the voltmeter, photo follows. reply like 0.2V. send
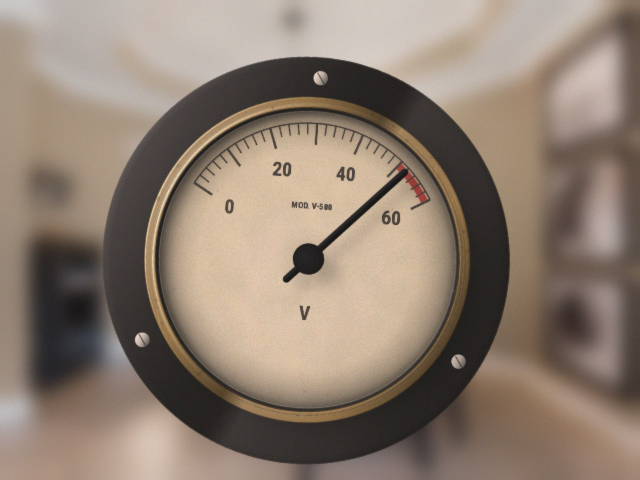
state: 52V
